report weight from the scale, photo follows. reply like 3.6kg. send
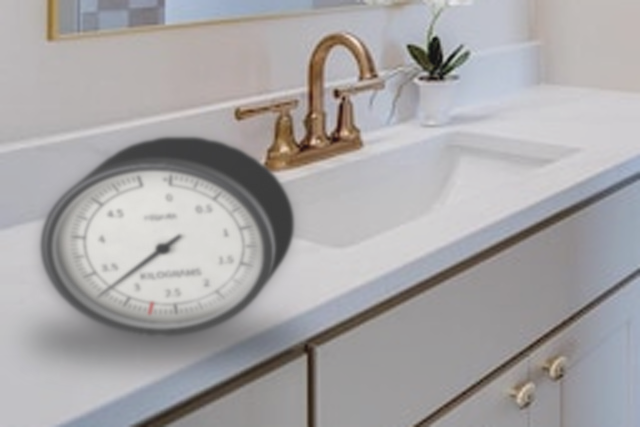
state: 3.25kg
